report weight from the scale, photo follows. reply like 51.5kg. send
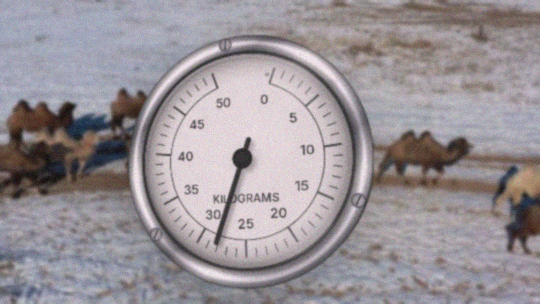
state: 28kg
